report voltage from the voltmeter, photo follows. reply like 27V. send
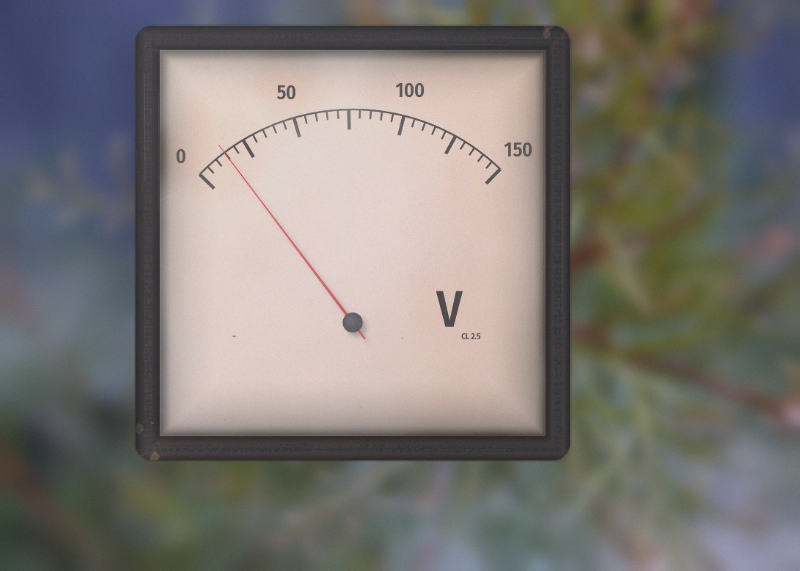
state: 15V
